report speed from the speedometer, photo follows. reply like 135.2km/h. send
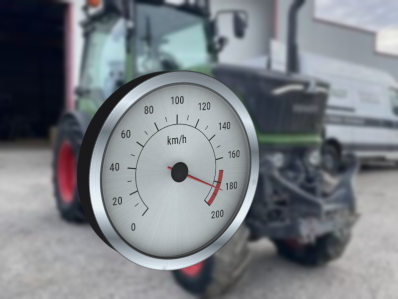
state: 185km/h
